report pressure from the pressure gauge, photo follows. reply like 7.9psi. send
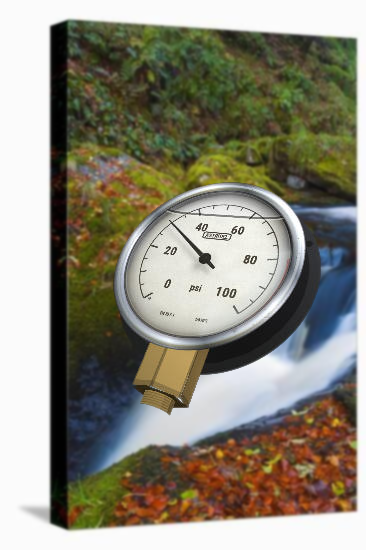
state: 30psi
